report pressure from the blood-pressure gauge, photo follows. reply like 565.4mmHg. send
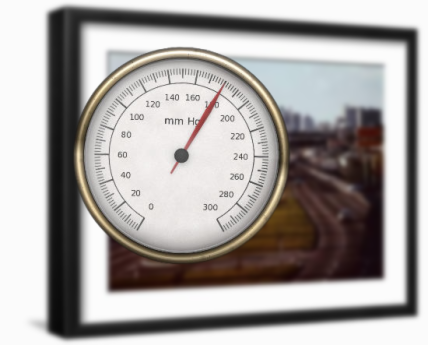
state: 180mmHg
